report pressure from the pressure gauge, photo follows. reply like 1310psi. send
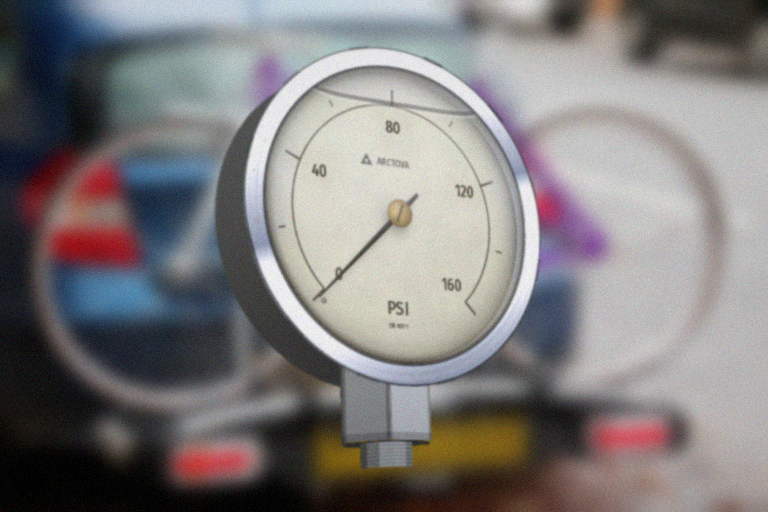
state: 0psi
